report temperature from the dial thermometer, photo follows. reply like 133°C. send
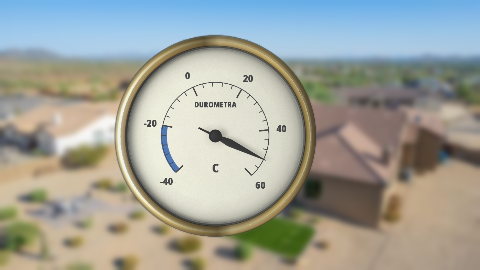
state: 52°C
